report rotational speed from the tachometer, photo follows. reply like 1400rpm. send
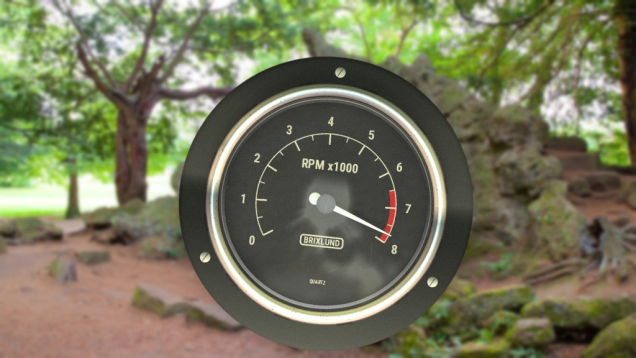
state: 7750rpm
